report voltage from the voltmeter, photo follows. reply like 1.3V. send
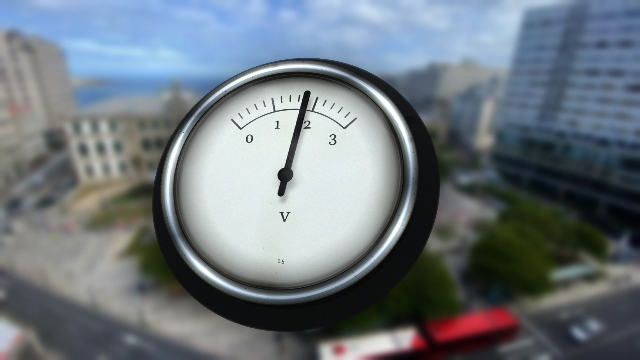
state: 1.8V
